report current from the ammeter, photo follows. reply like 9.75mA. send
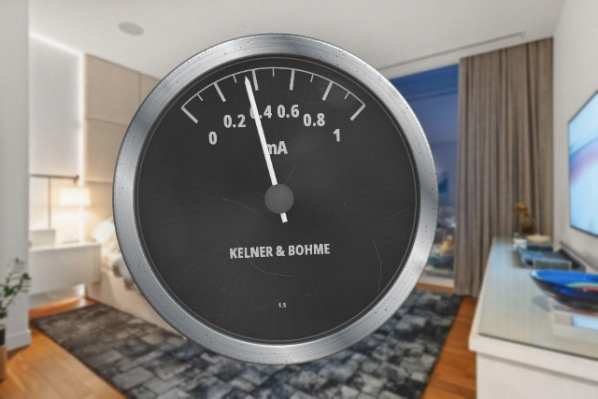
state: 0.35mA
